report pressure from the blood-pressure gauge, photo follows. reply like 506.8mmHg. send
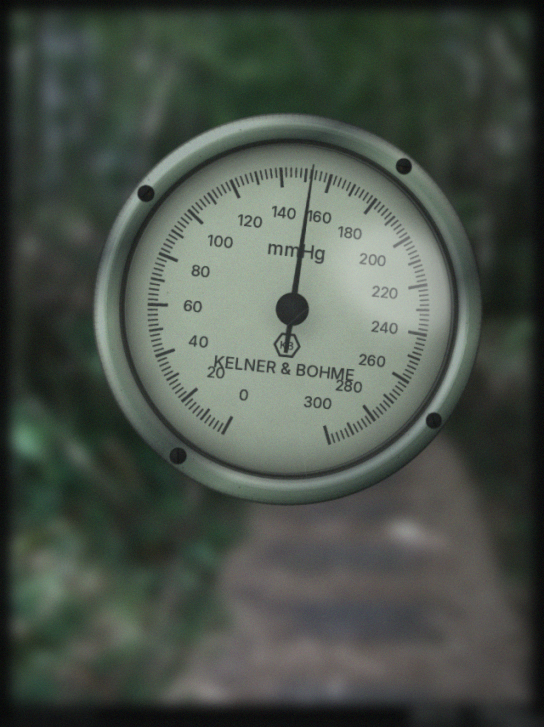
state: 152mmHg
